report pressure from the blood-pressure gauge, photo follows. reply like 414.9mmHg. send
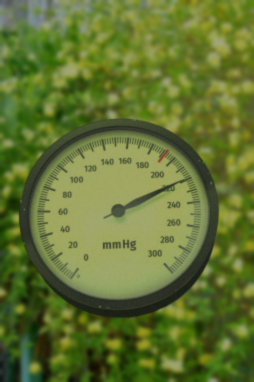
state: 220mmHg
